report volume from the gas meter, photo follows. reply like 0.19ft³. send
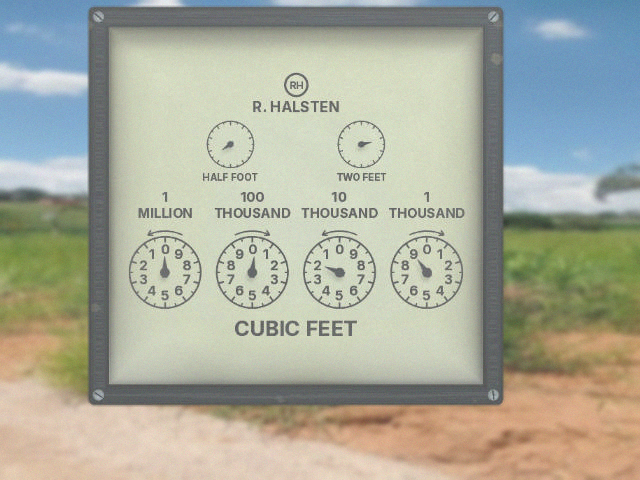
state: 1900ft³
